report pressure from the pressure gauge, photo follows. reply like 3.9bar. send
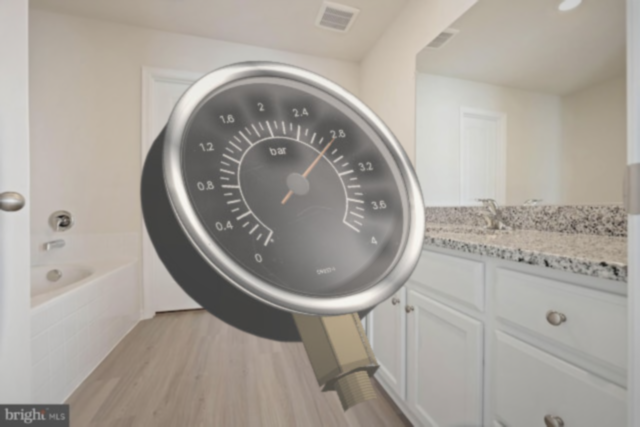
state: 2.8bar
